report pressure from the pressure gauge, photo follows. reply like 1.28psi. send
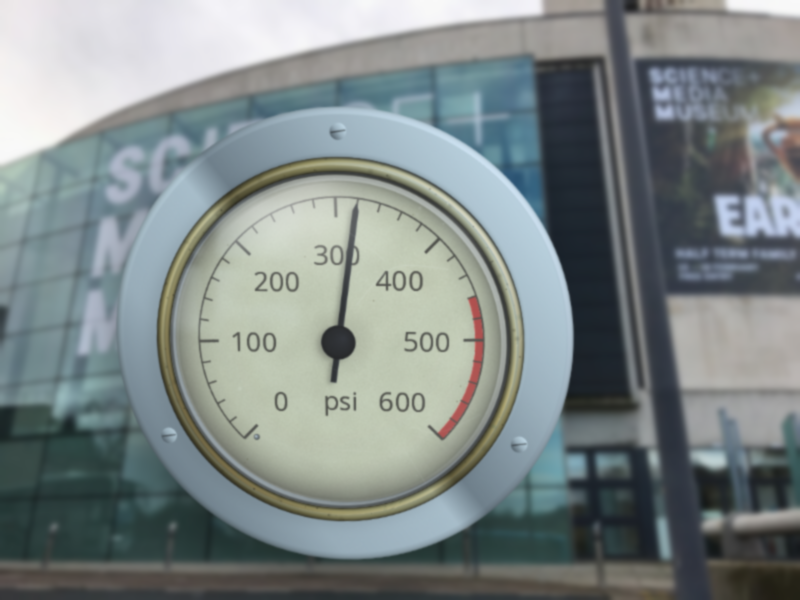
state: 320psi
